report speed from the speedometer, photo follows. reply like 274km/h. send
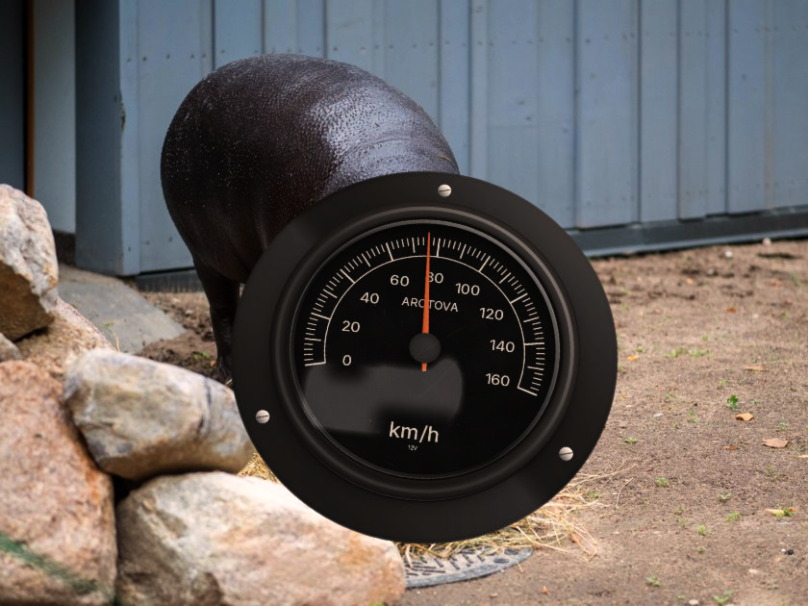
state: 76km/h
